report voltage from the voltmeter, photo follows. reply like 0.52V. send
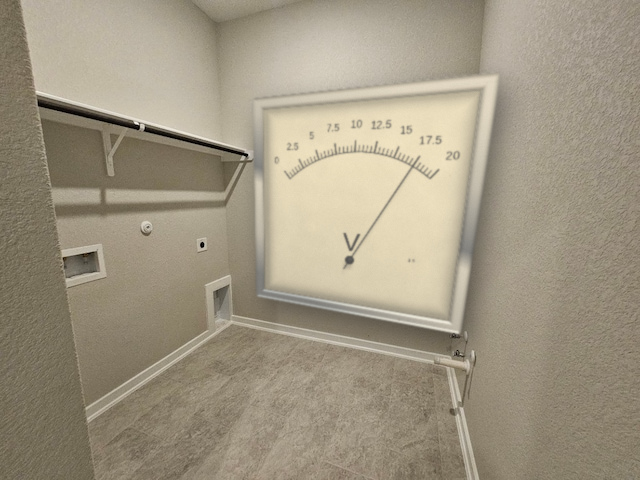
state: 17.5V
